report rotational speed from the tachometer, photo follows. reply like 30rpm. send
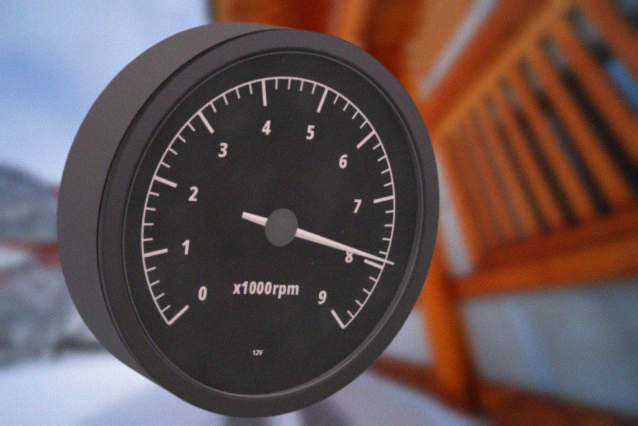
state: 7900rpm
